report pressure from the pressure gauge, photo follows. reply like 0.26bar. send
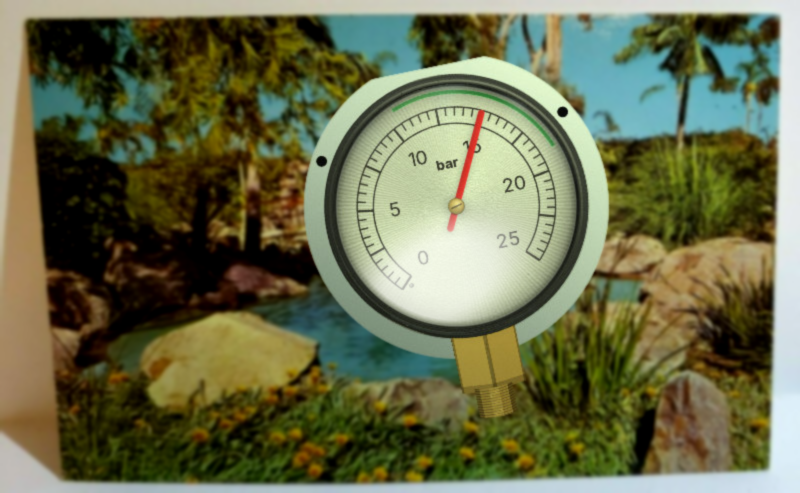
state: 15bar
